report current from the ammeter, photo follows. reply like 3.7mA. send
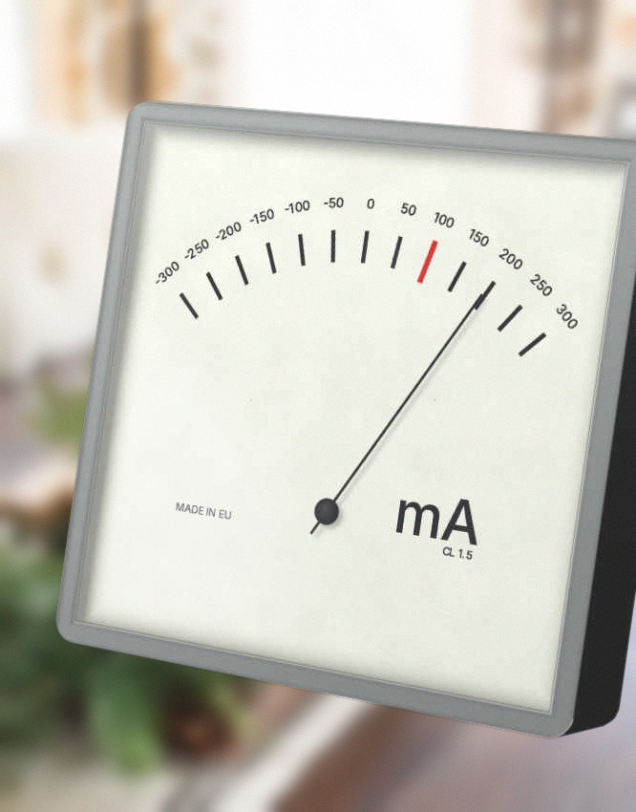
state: 200mA
